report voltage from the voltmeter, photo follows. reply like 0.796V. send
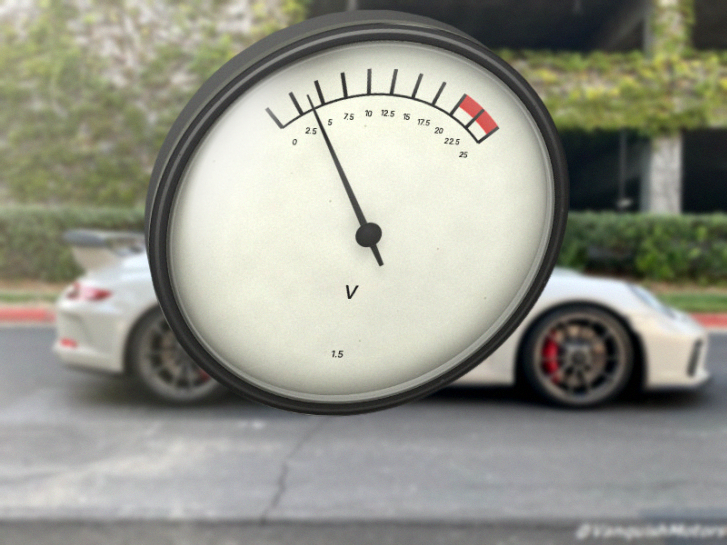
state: 3.75V
